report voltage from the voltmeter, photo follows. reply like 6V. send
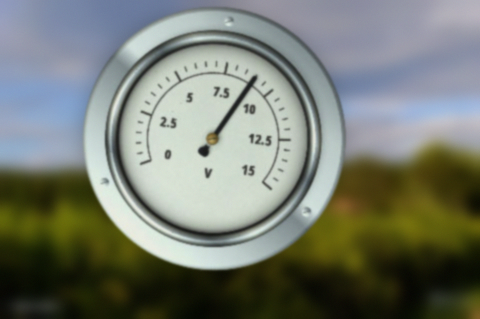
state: 9V
